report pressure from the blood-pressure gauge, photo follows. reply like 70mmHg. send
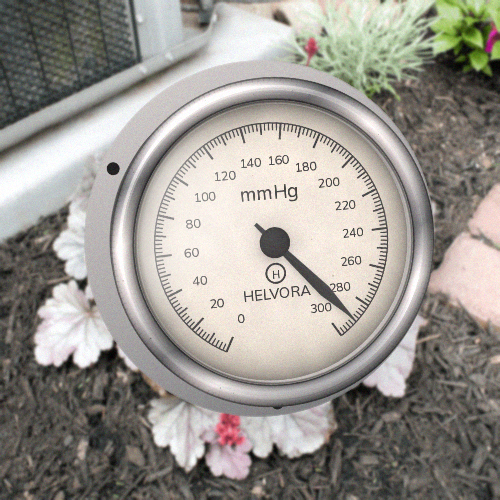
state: 290mmHg
